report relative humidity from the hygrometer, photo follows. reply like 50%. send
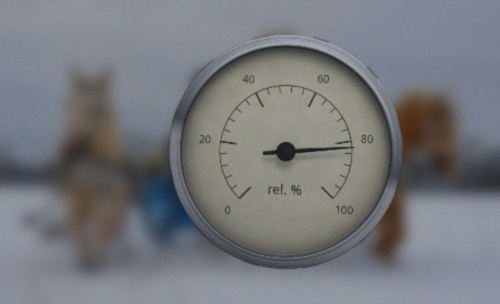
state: 82%
